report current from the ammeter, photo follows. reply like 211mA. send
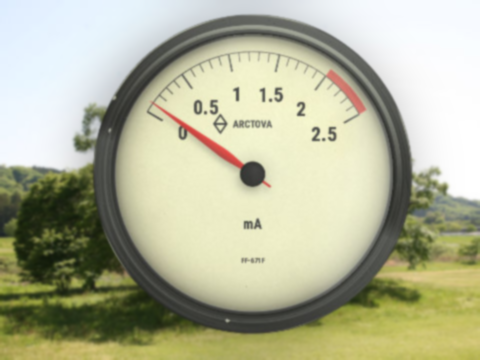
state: 0.1mA
